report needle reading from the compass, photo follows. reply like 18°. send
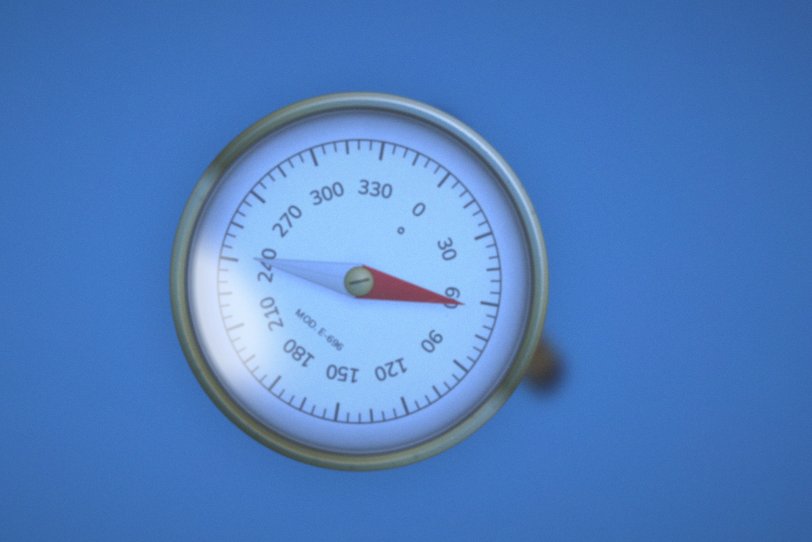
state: 62.5°
